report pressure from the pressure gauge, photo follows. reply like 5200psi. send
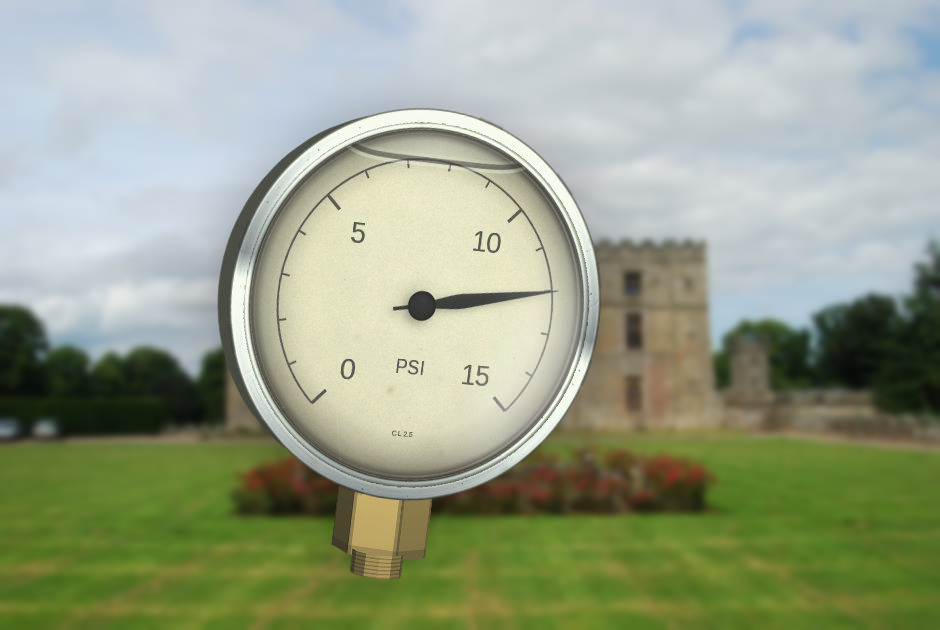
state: 12psi
